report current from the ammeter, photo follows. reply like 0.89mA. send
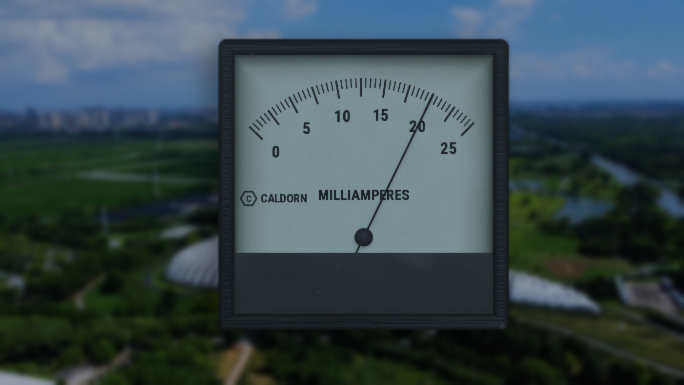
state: 20mA
